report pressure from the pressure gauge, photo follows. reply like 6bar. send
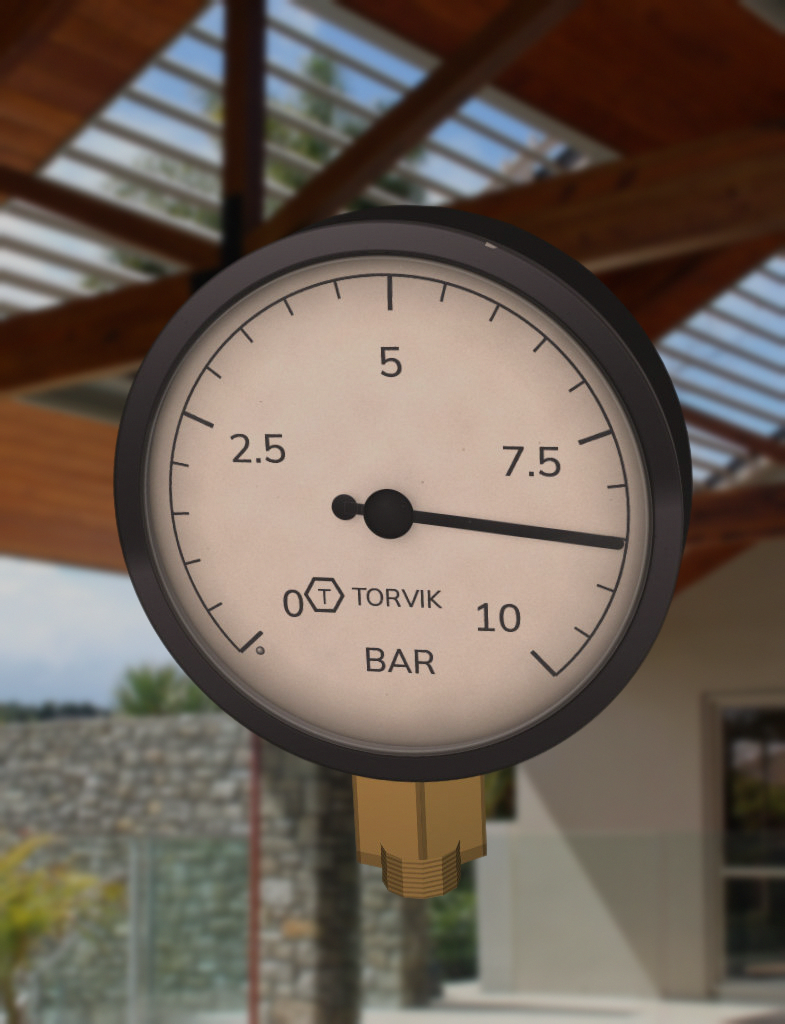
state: 8.5bar
